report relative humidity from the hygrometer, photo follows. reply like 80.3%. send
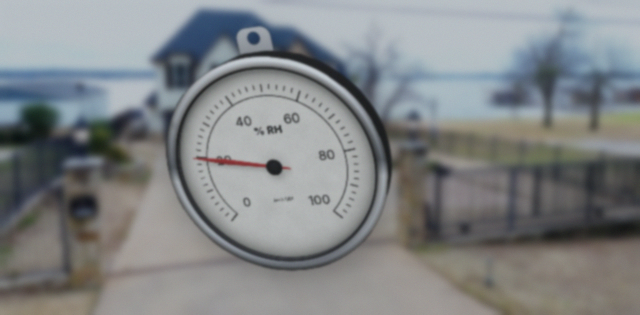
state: 20%
